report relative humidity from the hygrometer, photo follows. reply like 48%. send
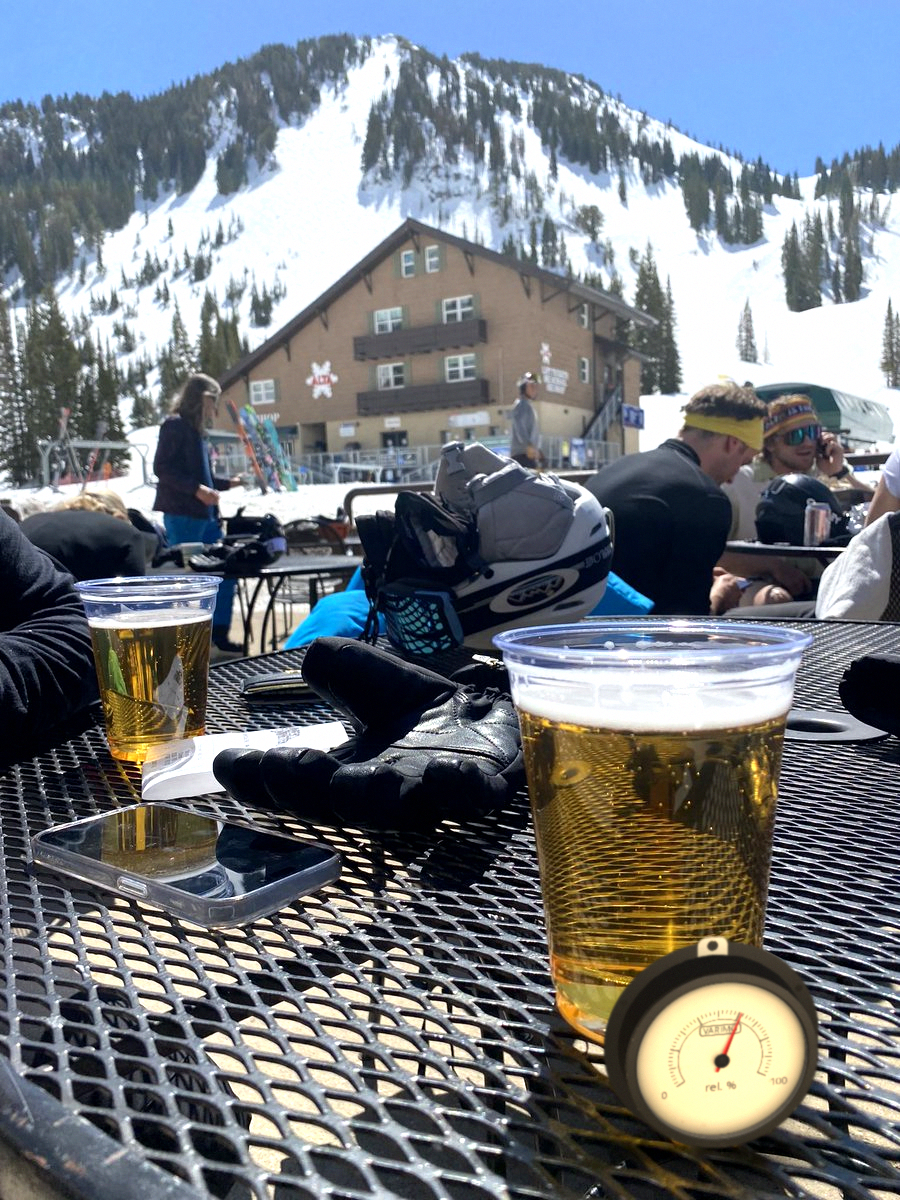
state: 60%
